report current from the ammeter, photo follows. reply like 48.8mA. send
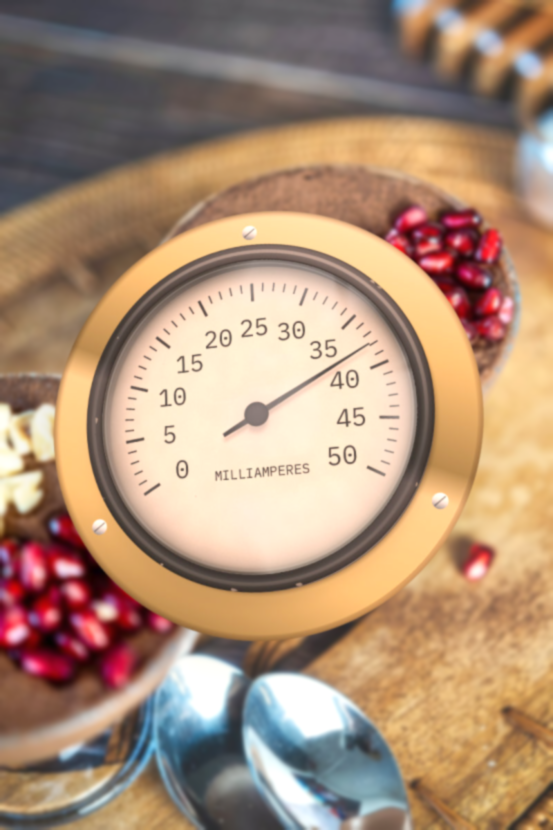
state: 38mA
